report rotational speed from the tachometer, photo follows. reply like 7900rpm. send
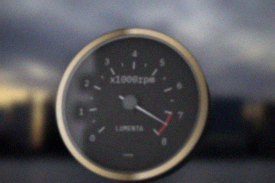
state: 7500rpm
